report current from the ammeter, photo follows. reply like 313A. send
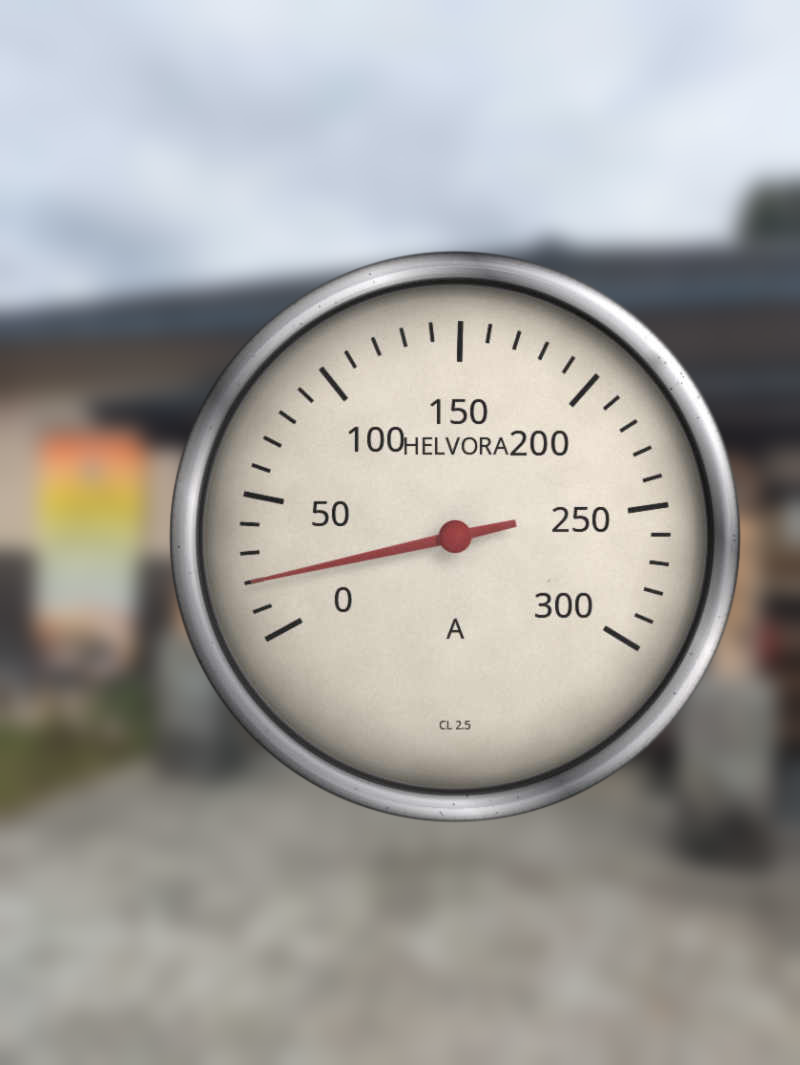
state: 20A
